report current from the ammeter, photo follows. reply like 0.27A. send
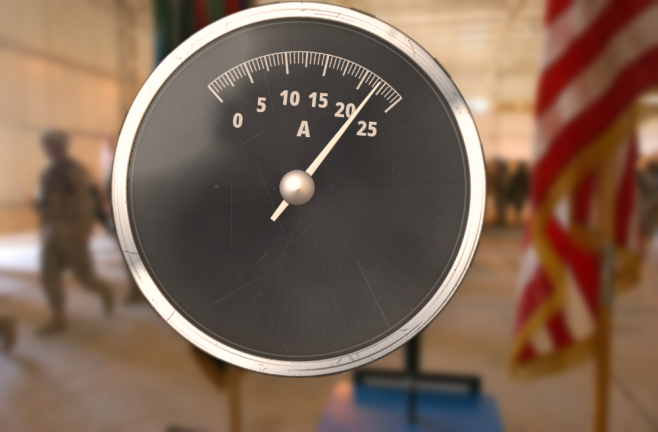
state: 22A
